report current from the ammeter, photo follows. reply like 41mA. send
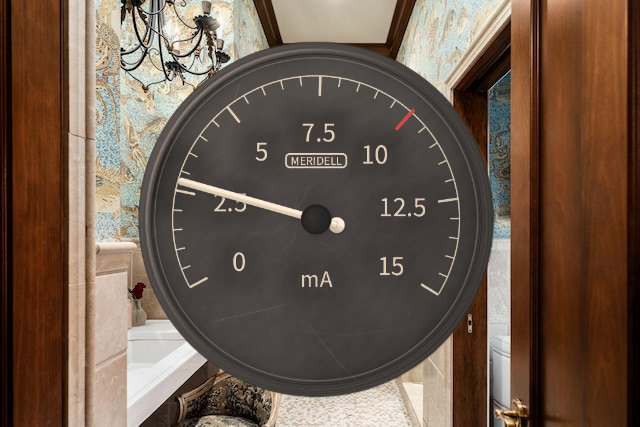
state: 2.75mA
